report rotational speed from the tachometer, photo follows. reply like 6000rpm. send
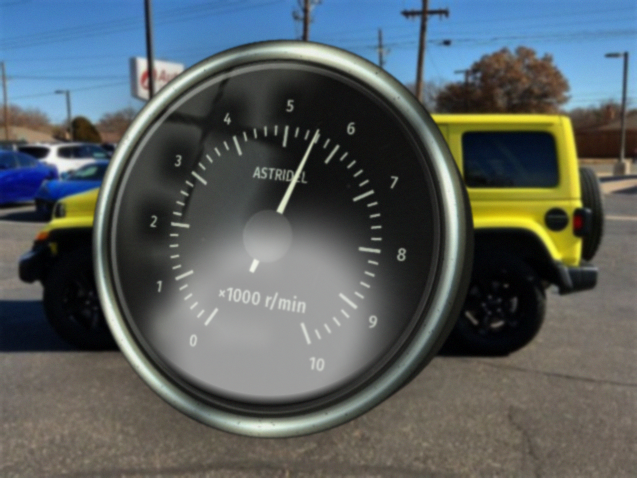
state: 5600rpm
